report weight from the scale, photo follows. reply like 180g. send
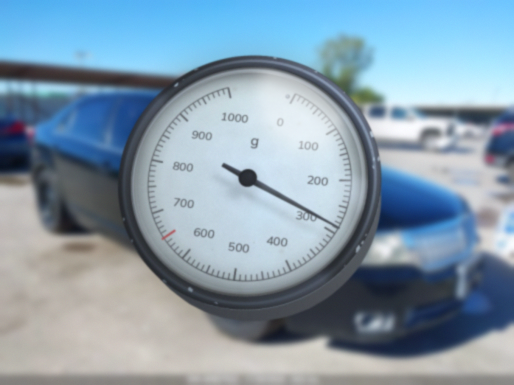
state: 290g
